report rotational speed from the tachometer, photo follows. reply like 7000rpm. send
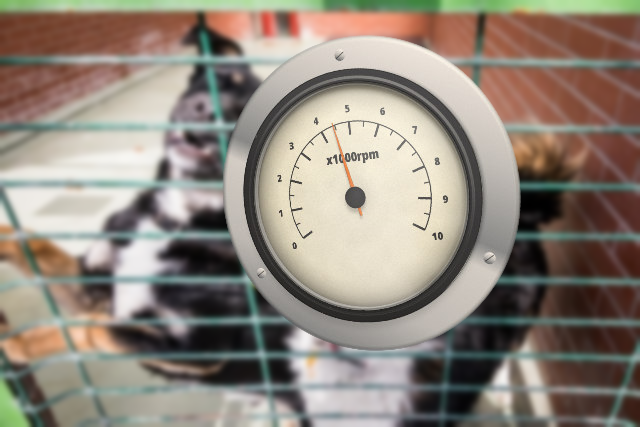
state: 4500rpm
